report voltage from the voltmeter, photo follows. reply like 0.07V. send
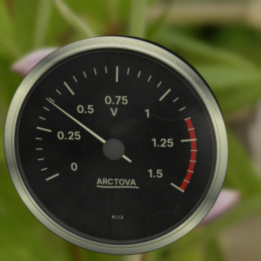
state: 0.4V
